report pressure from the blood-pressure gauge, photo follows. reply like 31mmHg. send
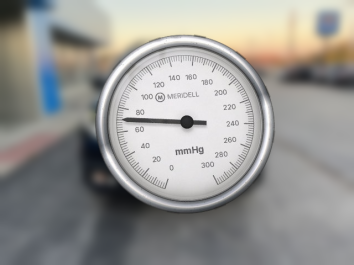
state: 70mmHg
